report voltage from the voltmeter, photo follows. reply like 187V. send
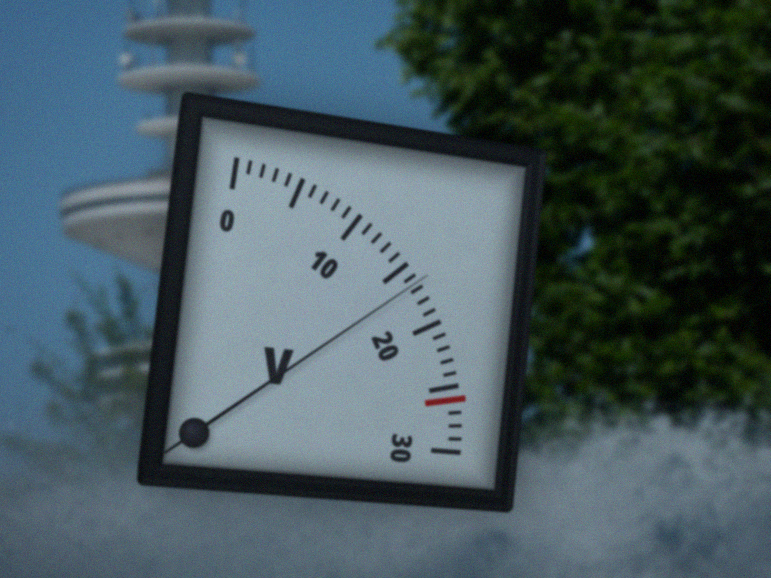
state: 16.5V
